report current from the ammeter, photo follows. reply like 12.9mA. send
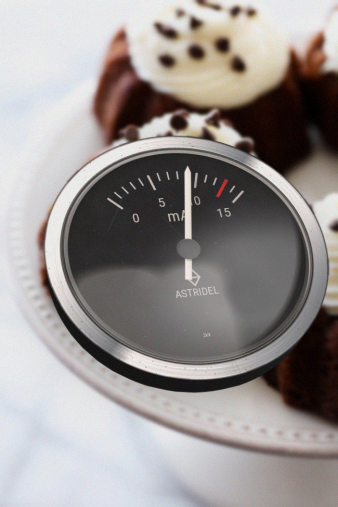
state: 9mA
